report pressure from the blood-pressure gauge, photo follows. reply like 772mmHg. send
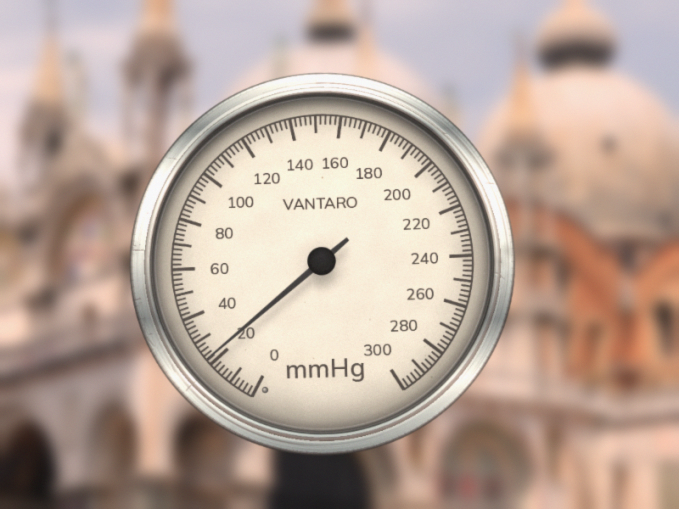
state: 22mmHg
